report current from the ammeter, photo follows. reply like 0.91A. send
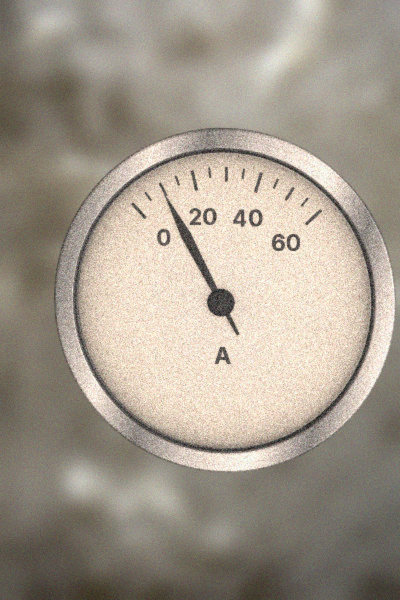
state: 10A
